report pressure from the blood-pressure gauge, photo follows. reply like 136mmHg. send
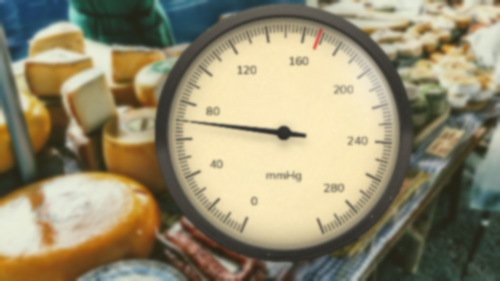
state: 70mmHg
